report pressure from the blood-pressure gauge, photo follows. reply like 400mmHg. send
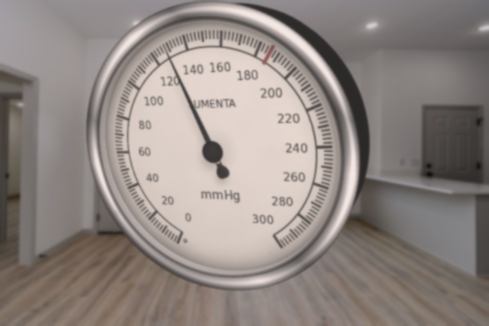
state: 130mmHg
